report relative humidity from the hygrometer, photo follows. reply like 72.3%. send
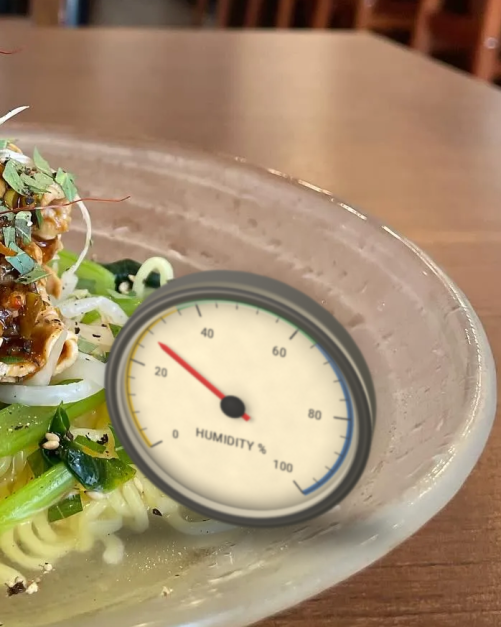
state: 28%
